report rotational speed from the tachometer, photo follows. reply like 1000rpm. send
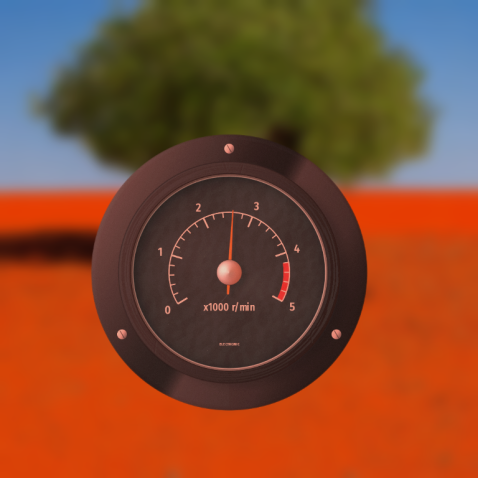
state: 2600rpm
